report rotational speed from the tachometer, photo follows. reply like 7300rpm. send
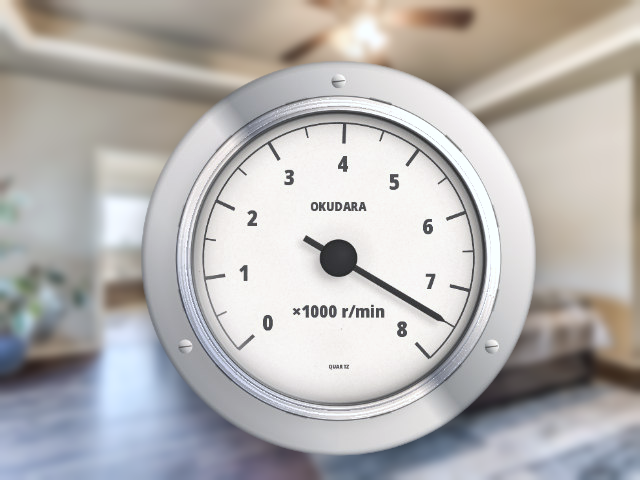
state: 7500rpm
